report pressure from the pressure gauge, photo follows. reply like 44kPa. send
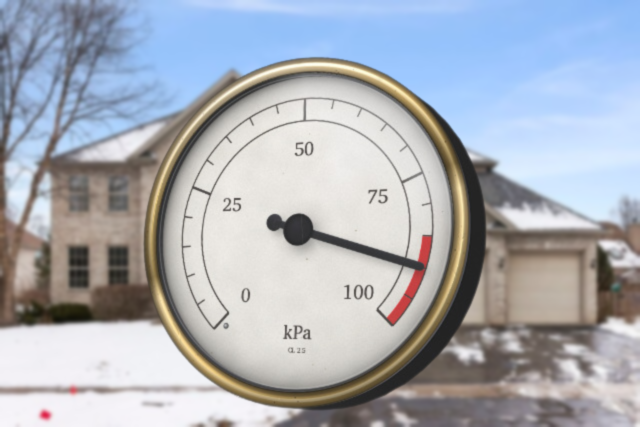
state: 90kPa
